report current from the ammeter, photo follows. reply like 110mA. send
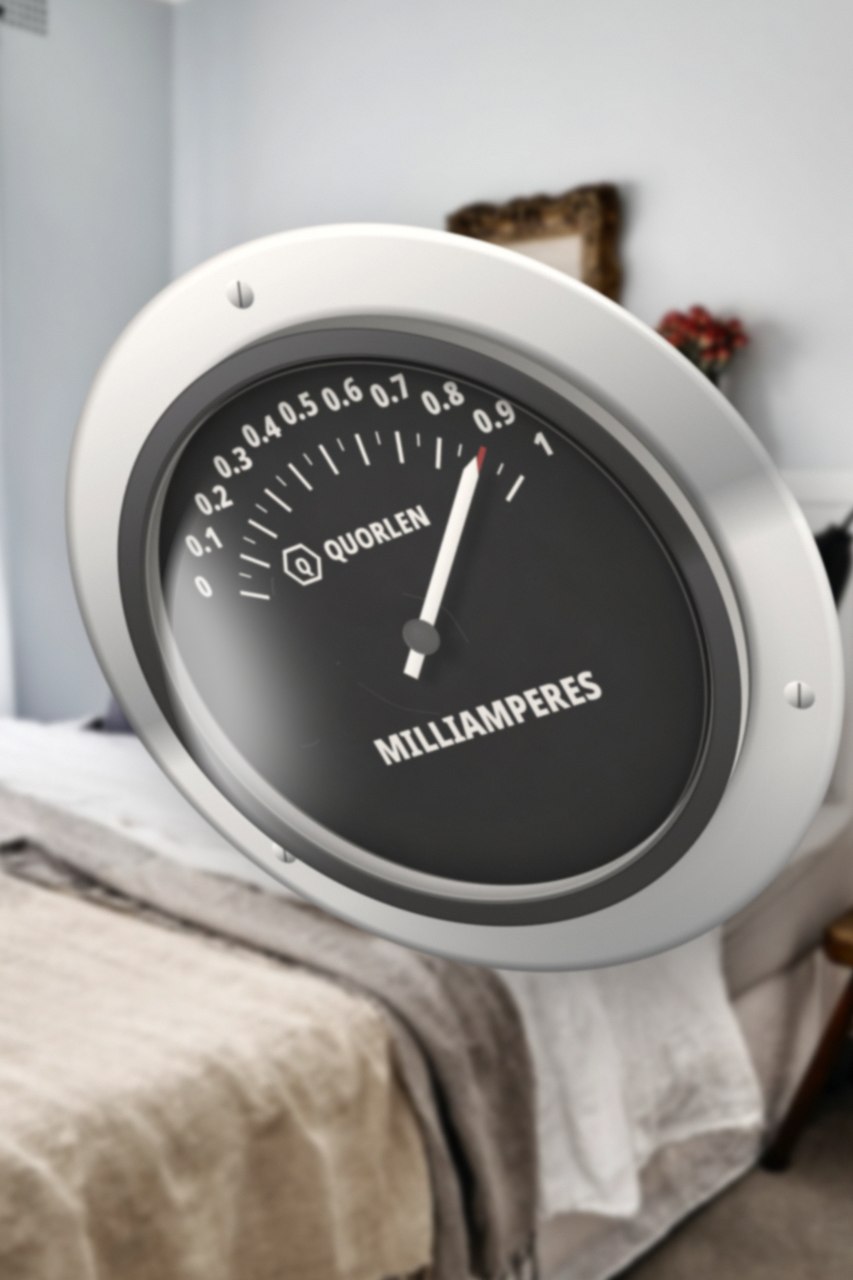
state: 0.9mA
